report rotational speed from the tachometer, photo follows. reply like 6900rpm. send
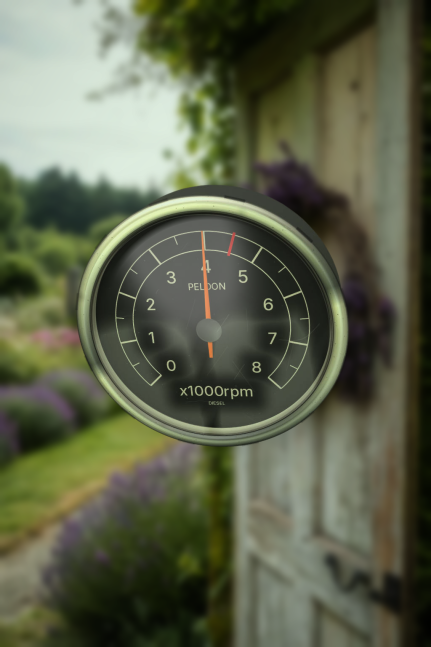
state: 4000rpm
